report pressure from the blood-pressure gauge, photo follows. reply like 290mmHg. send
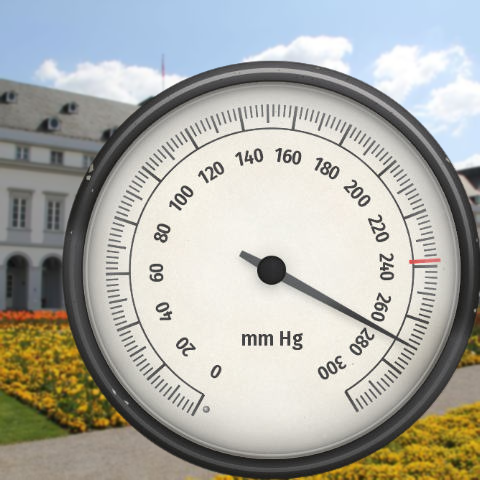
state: 270mmHg
